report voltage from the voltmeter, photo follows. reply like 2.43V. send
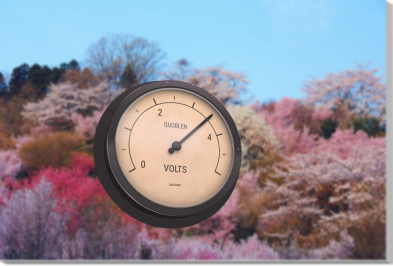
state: 3.5V
